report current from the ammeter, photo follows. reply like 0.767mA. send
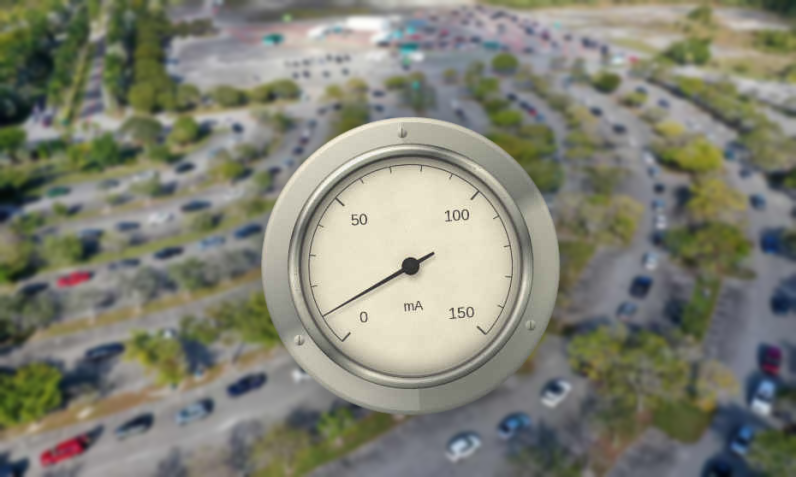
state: 10mA
